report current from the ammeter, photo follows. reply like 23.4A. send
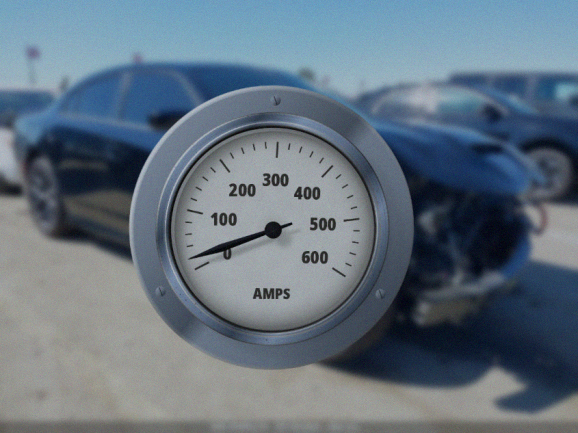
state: 20A
